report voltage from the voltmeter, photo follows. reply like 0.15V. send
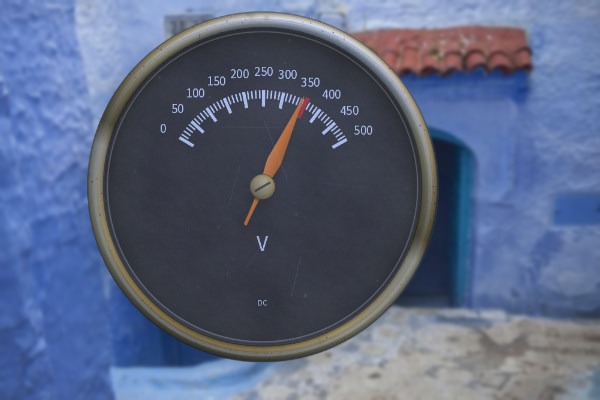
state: 350V
